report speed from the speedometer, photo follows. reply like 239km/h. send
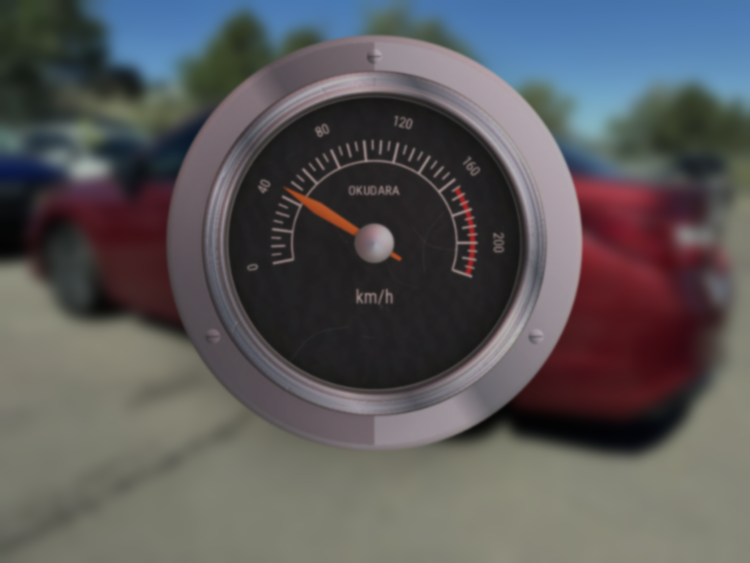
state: 45km/h
